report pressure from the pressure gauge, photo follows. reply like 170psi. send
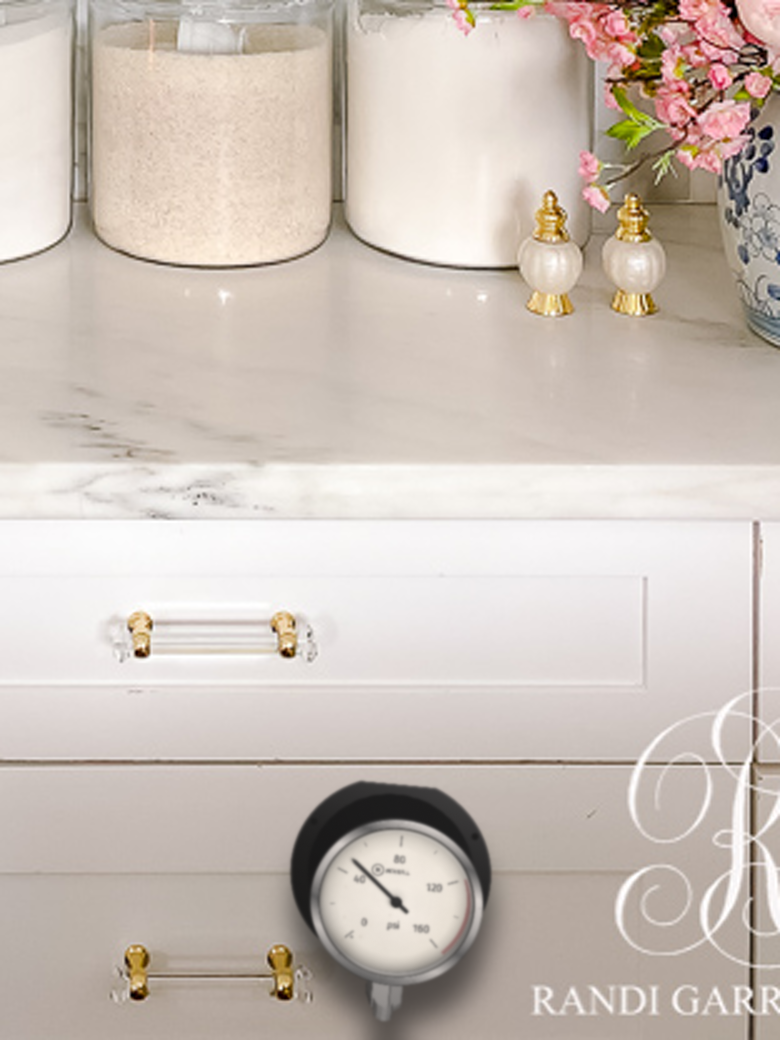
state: 50psi
